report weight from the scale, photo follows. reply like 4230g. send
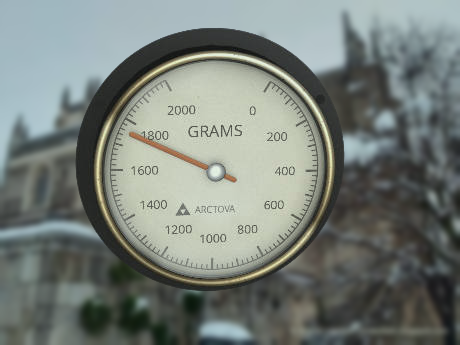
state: 1760g
